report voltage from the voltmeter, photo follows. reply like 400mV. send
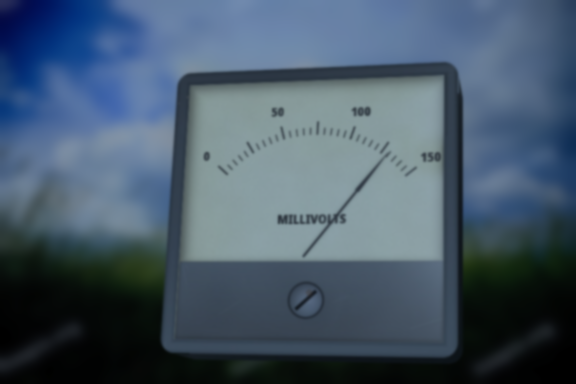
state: 130mV
